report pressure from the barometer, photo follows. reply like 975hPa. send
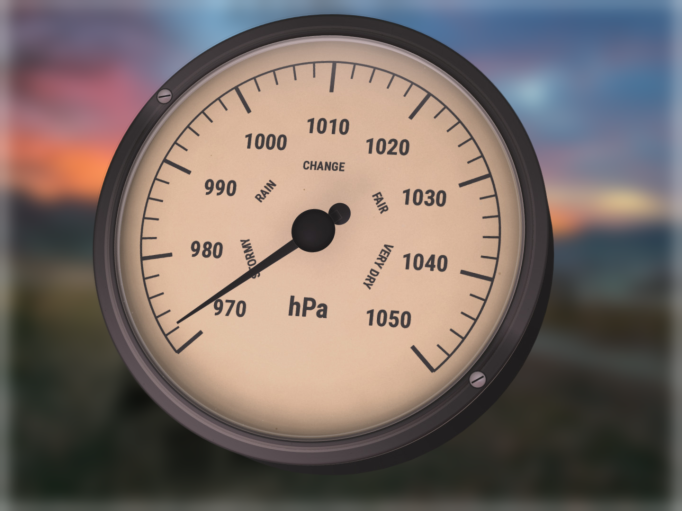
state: 972hPa
